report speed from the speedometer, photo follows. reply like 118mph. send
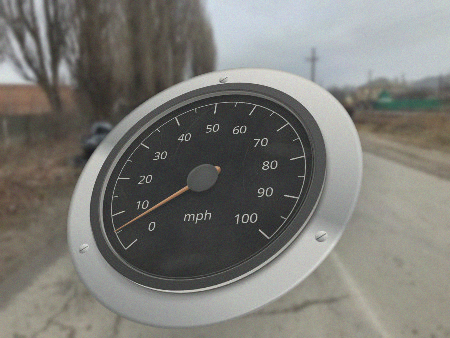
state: 5mph
